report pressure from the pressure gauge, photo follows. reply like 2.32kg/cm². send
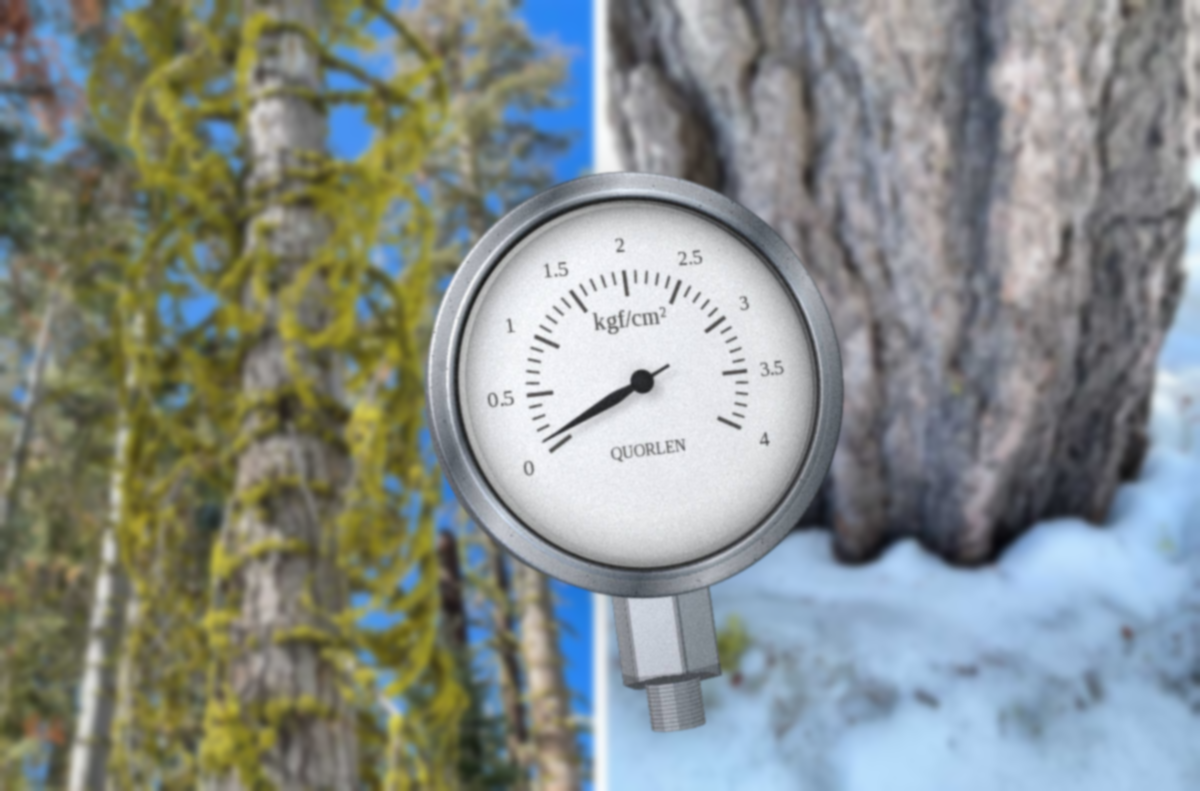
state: 0.1kg/cm²
